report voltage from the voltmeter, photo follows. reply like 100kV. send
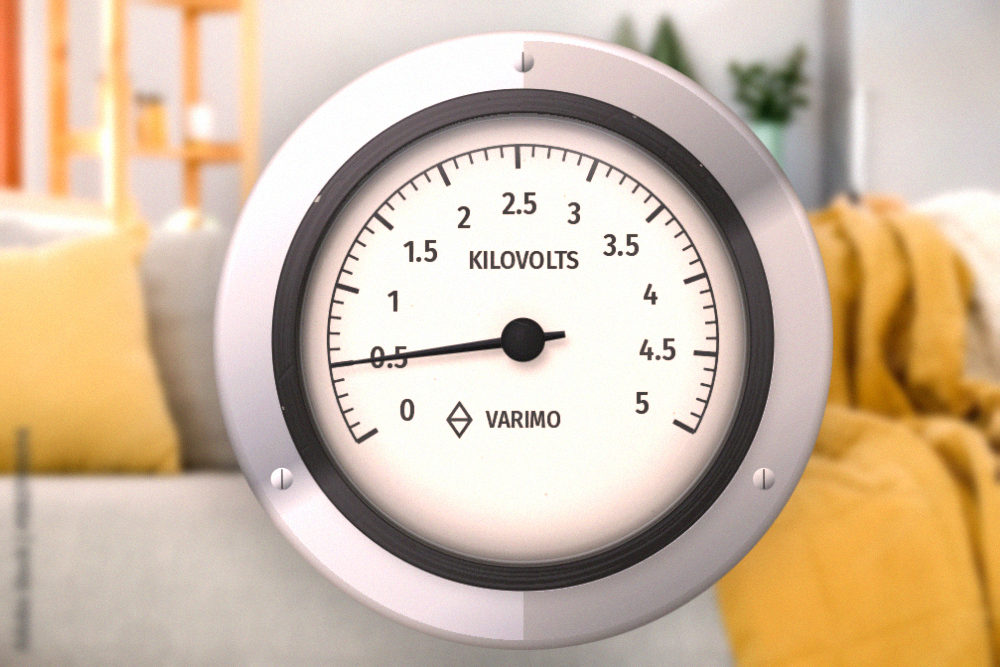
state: 0.5kV
